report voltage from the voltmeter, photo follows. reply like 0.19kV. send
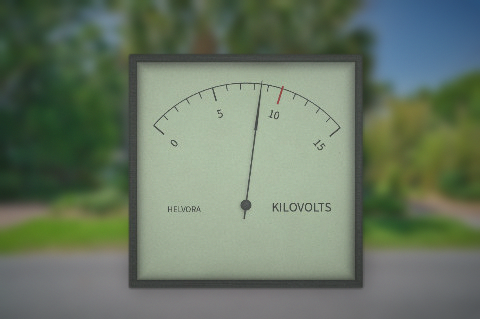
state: 8.5kV
